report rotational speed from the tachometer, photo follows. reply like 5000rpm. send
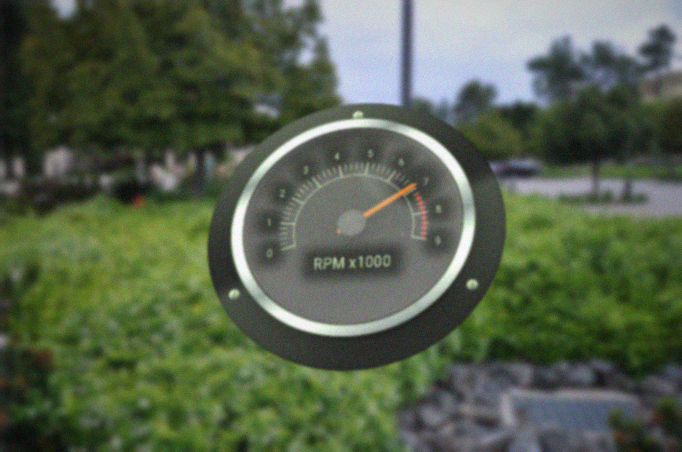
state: 7000rpm
